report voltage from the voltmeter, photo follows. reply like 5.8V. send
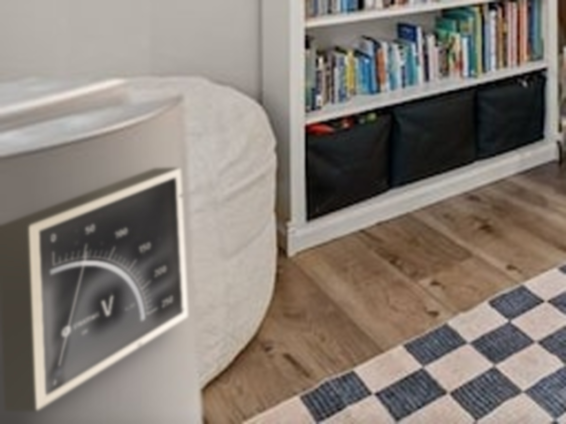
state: 50V
